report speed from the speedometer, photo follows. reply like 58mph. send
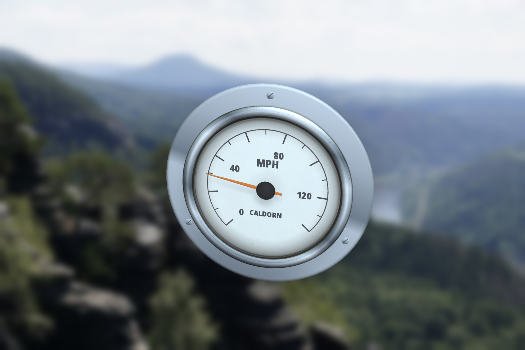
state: 30mph
